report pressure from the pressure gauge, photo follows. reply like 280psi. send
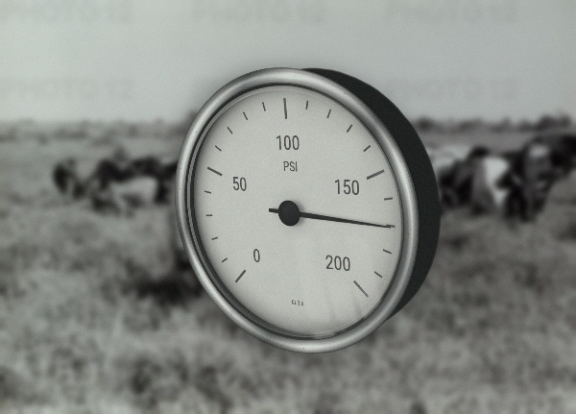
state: 170psi
